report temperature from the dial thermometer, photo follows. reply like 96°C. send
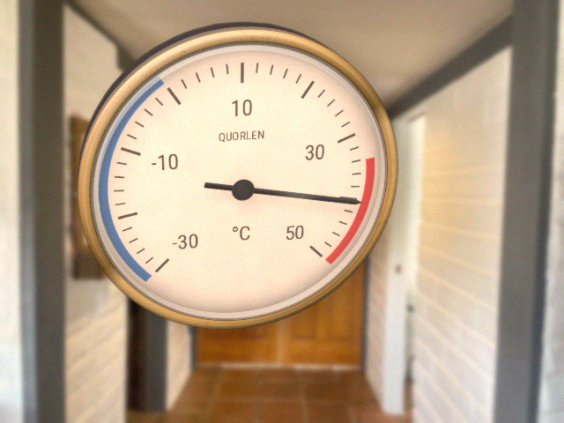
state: 40°C
